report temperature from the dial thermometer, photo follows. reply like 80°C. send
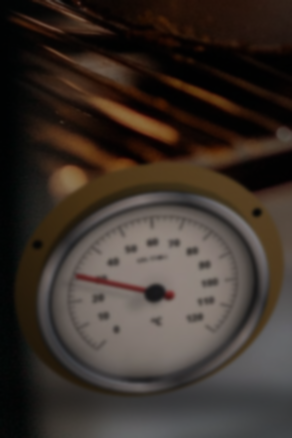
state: 30°C
